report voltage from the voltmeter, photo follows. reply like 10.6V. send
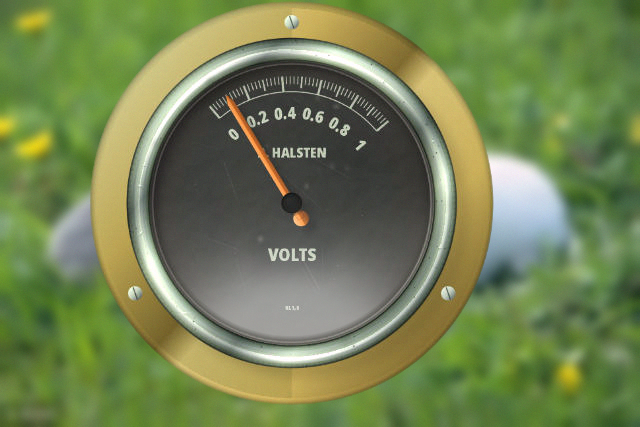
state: 0.1V
